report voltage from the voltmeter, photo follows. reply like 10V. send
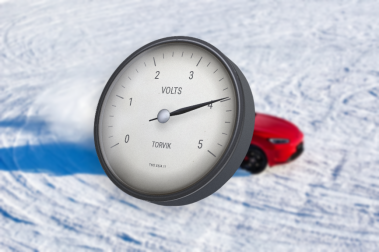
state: 4V
